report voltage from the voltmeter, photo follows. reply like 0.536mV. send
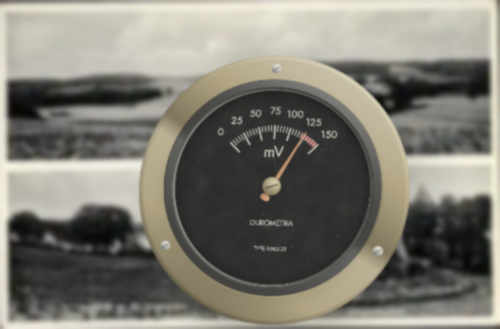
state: 125mV
